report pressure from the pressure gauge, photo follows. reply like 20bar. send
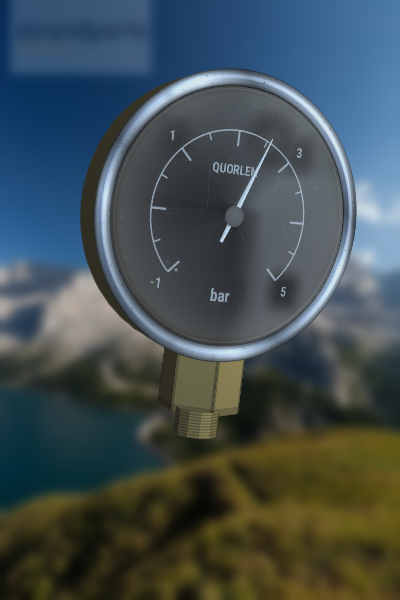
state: 2.5bar
